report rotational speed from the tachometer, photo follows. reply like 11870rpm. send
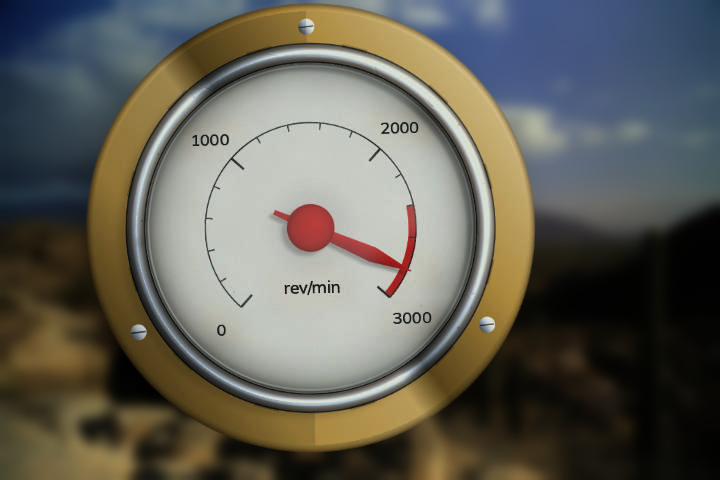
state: 2800rpm
